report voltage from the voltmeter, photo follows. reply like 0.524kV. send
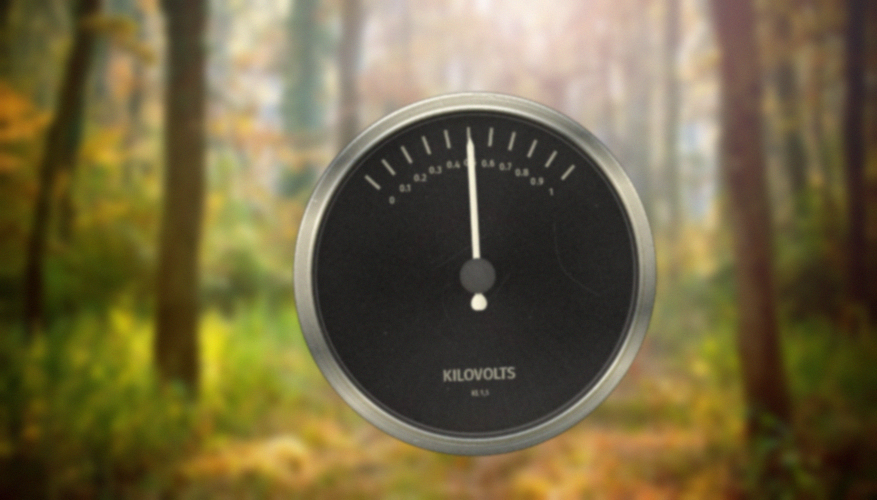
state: 0.5kV
